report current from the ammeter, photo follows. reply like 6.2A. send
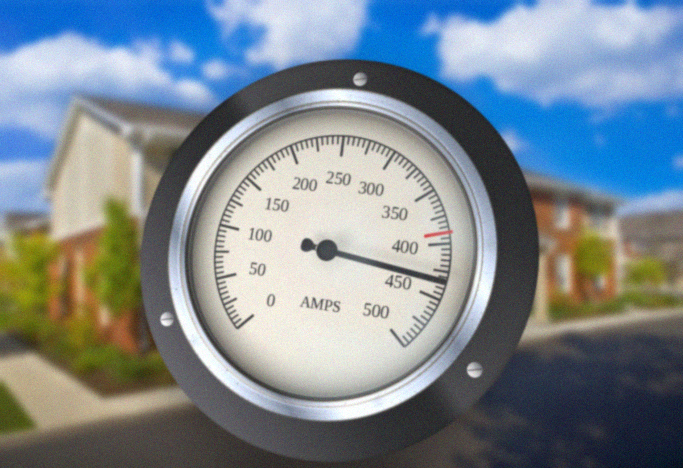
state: 435A
